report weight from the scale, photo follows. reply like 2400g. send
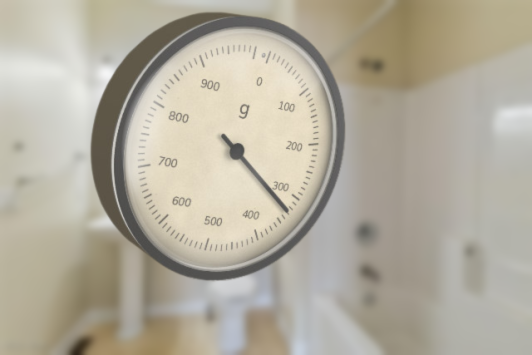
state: 330g
